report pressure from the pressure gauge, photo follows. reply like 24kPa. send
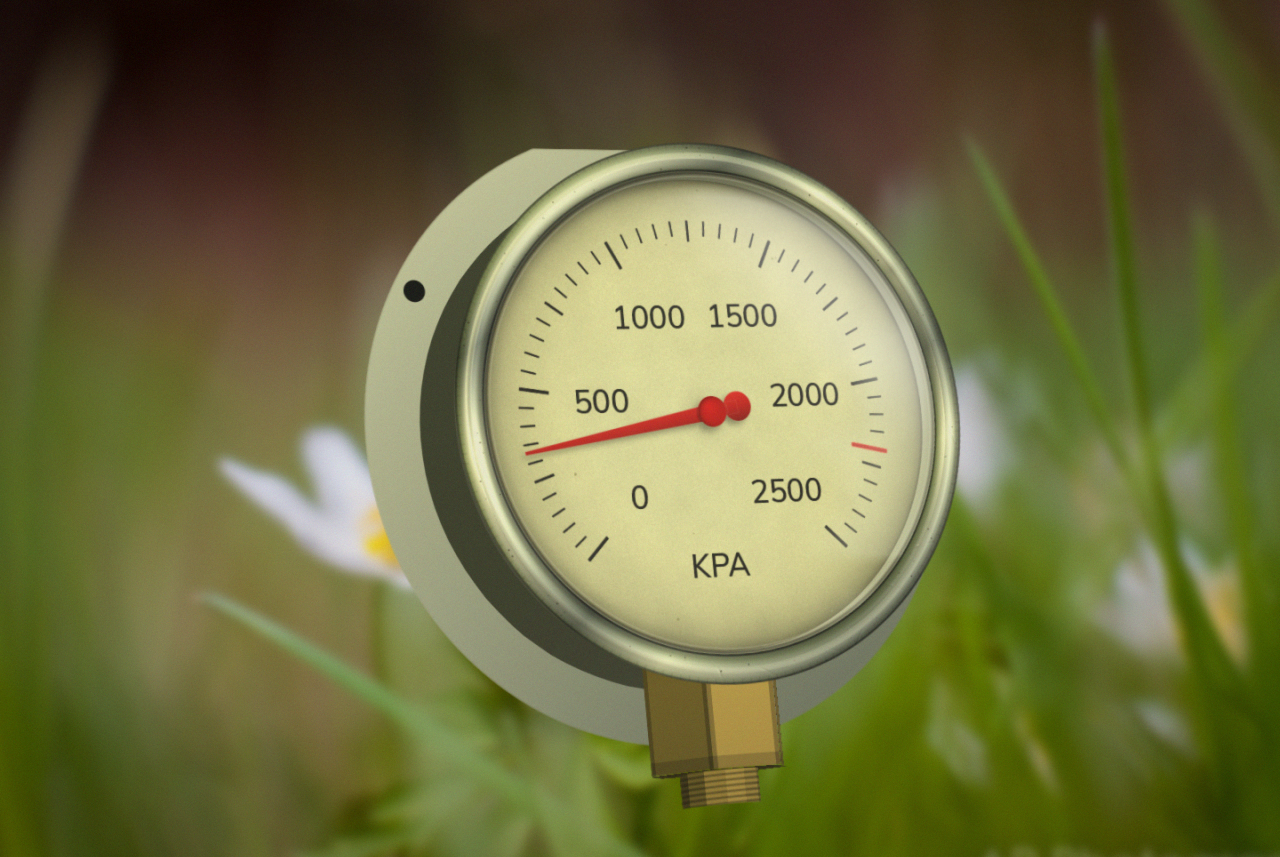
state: 325kPa
